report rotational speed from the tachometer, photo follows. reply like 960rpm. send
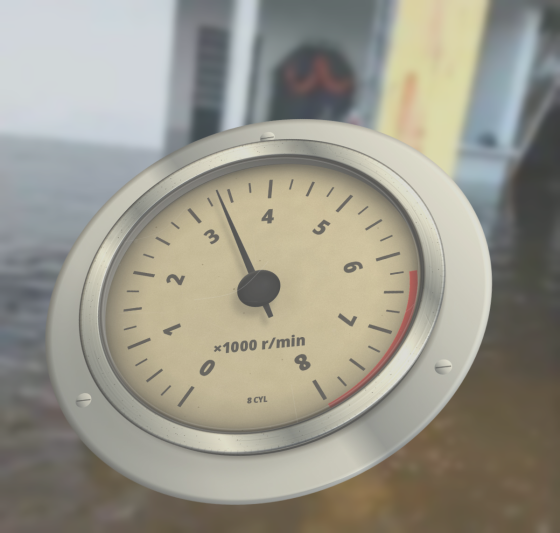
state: 3375rpm
